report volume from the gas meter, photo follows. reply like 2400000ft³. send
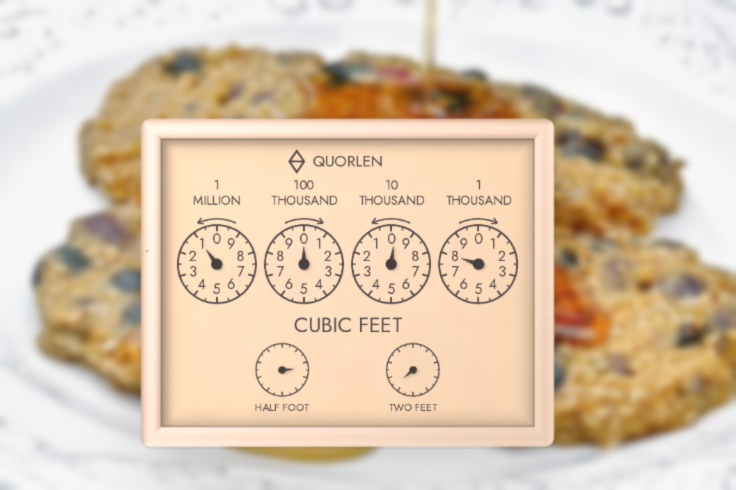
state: 99800ft³
